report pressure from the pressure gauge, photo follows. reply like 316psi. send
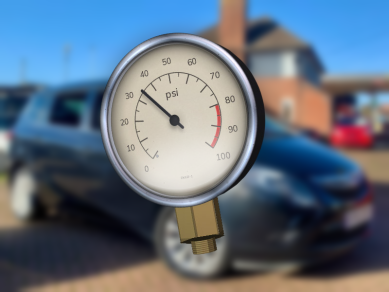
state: 35psi
